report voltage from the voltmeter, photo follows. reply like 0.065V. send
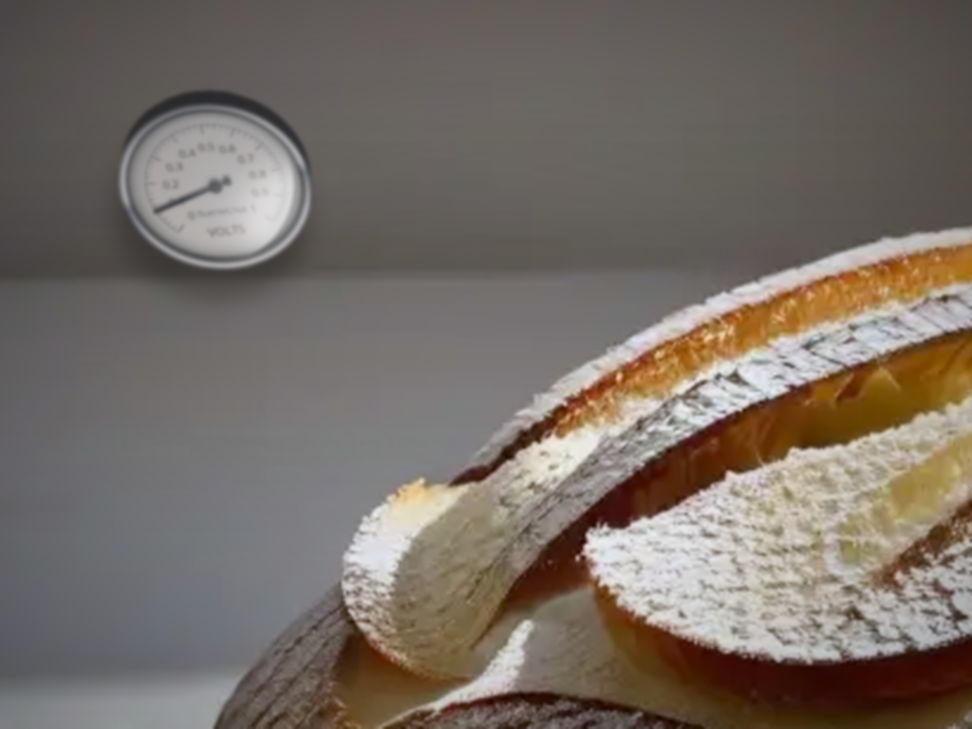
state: 0.1V
